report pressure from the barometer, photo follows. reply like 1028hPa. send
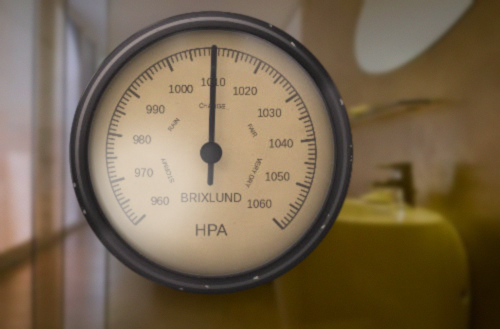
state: 1010hPa
